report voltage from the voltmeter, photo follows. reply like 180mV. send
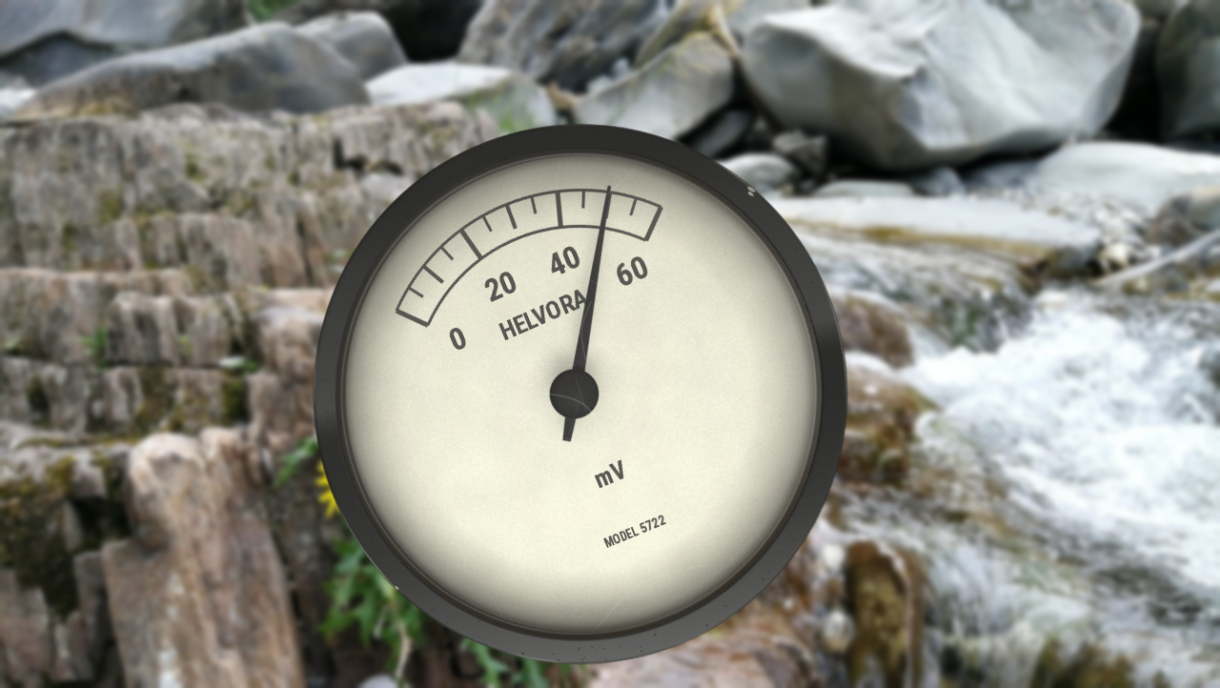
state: 50mV
